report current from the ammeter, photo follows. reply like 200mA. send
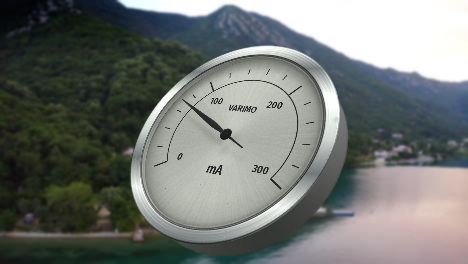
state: 70mA
